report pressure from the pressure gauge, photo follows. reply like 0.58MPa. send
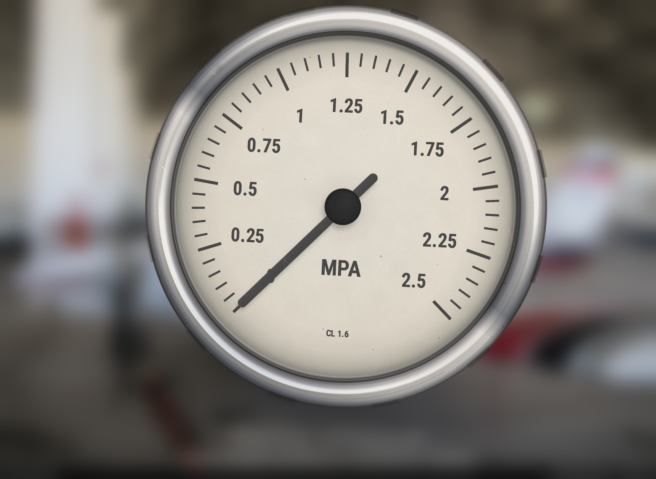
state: 0MPa
